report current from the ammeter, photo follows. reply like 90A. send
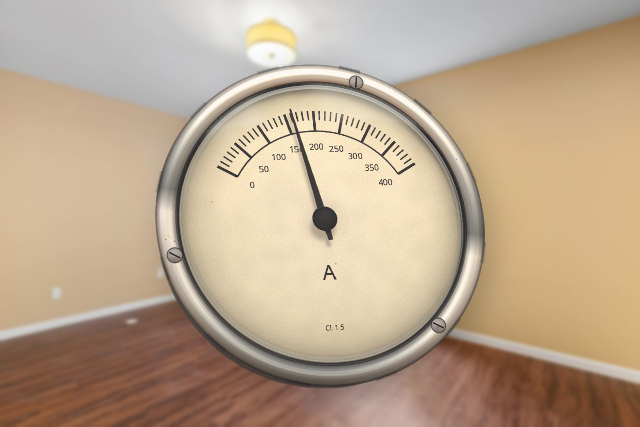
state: 160A
